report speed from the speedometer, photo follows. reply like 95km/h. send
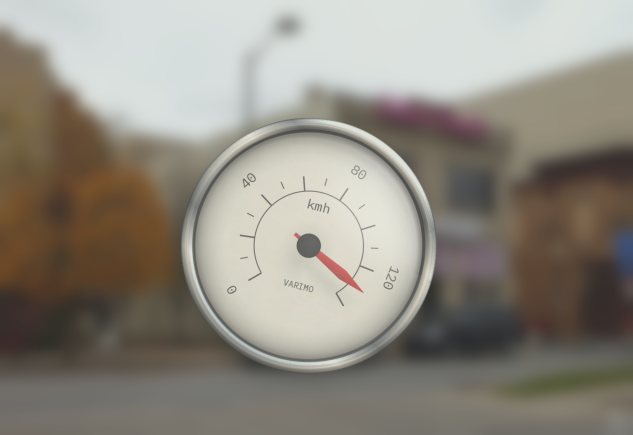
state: 130km/h
